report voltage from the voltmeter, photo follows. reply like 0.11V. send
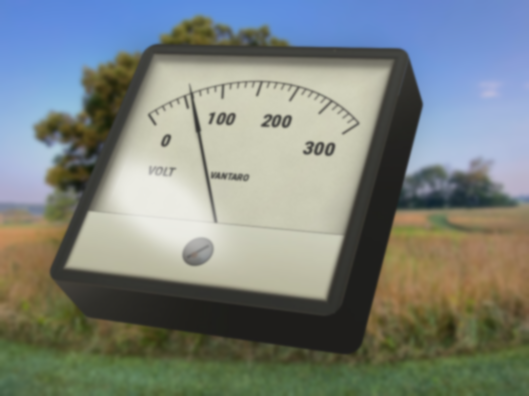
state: 60V
